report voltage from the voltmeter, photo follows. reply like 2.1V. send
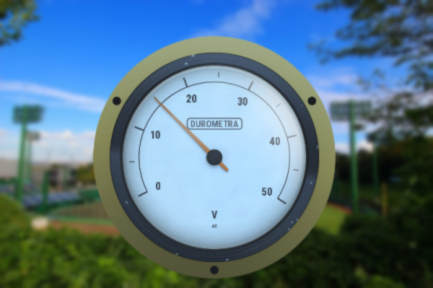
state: 15V
